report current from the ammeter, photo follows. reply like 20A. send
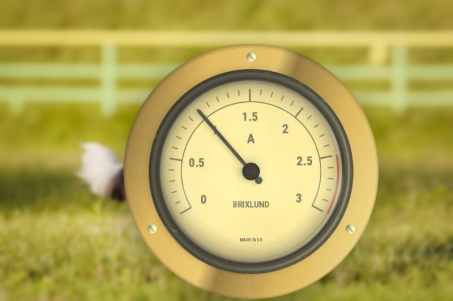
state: 1A
